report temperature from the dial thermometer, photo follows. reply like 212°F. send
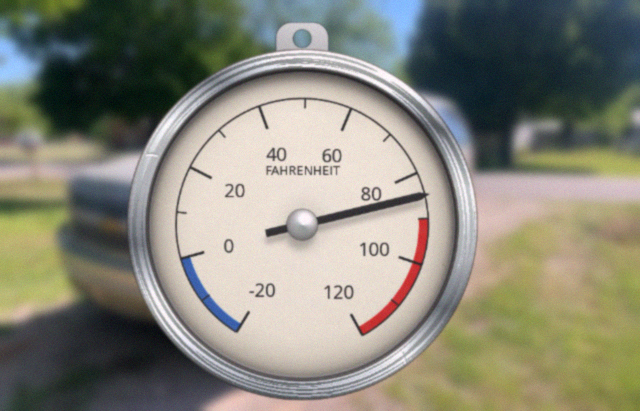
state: 85°F
